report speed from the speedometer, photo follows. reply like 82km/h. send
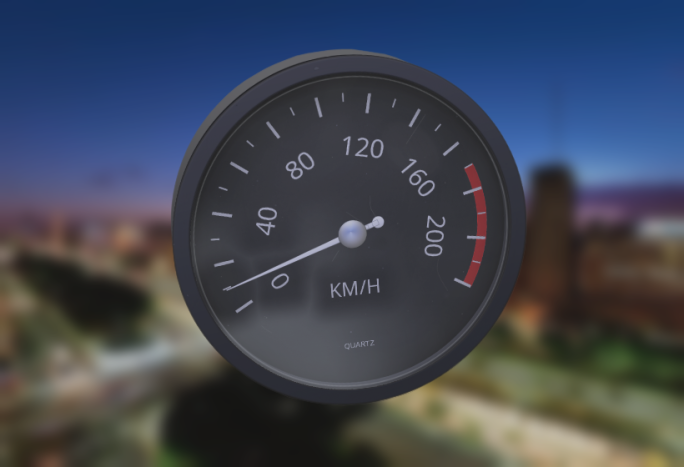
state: 10km/h
